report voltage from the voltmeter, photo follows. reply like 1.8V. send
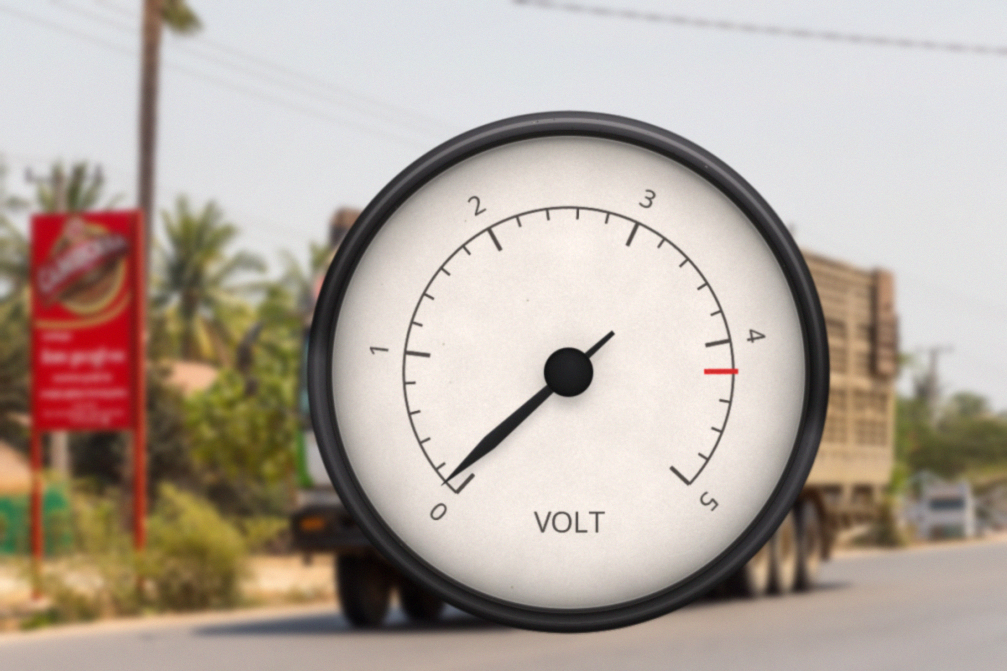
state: 0.1V
